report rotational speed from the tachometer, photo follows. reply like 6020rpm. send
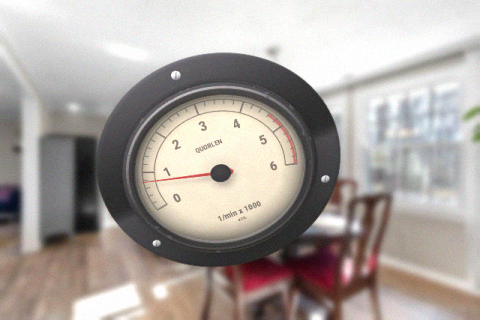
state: 800rpm
